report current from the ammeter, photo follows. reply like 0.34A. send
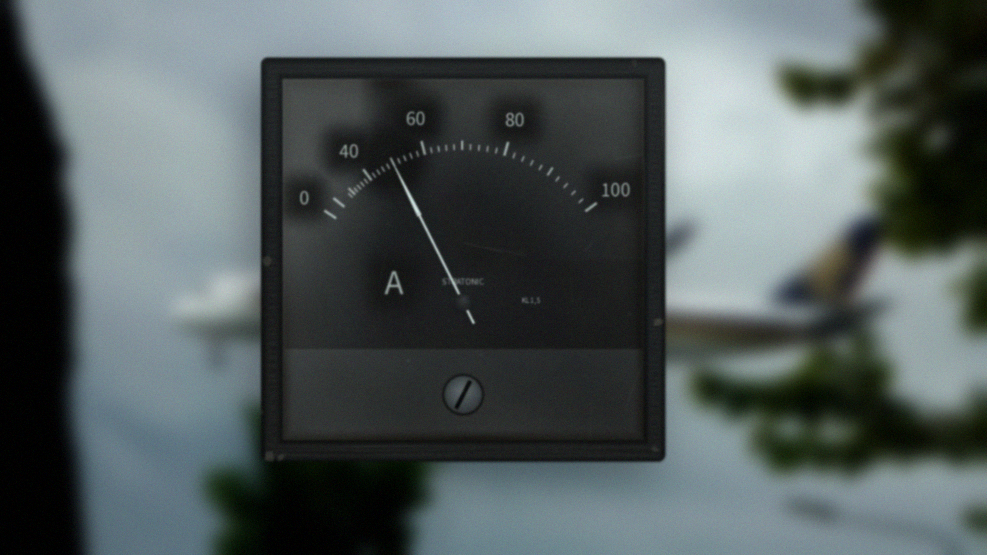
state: 50A
